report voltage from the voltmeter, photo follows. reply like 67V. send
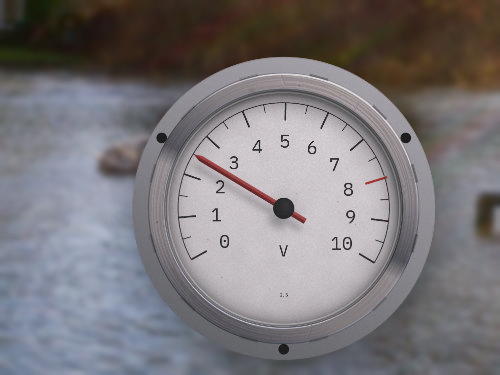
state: 2.5V
